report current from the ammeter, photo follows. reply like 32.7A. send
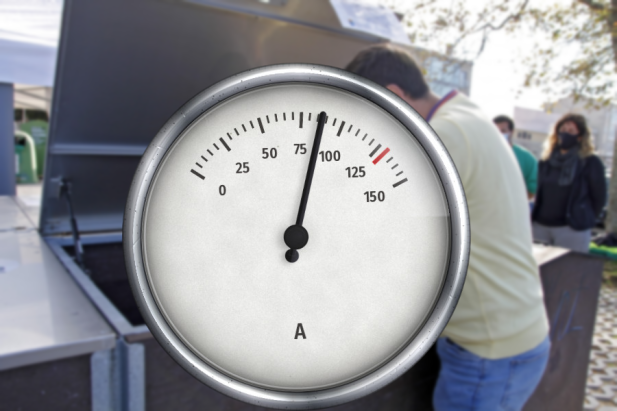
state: 87.5A
